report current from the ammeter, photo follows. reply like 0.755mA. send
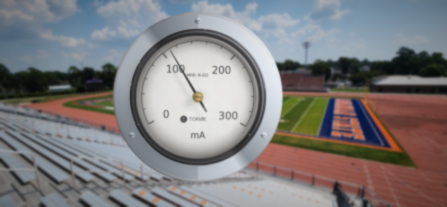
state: 110mA
